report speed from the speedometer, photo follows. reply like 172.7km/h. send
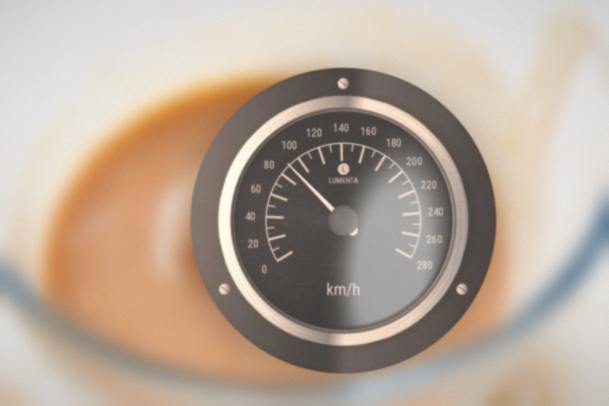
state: 90km/h
